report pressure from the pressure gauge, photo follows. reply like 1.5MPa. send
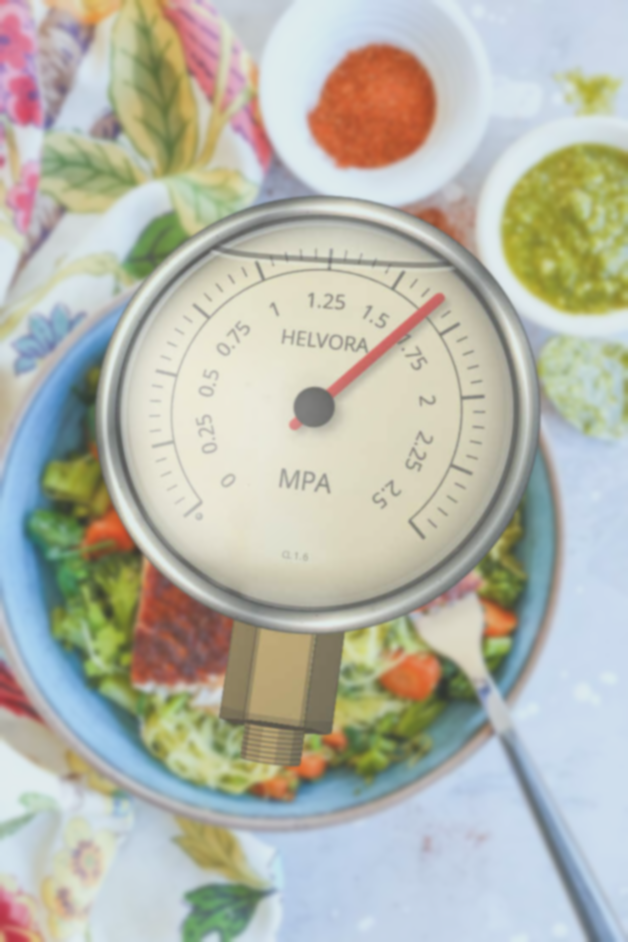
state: 1.65MPa
